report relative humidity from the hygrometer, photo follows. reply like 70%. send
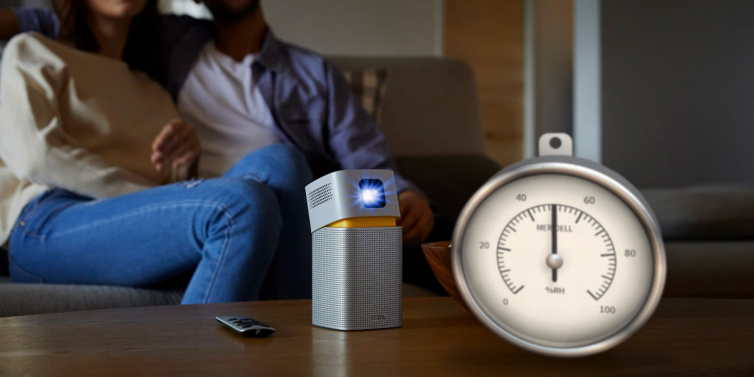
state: 50%
